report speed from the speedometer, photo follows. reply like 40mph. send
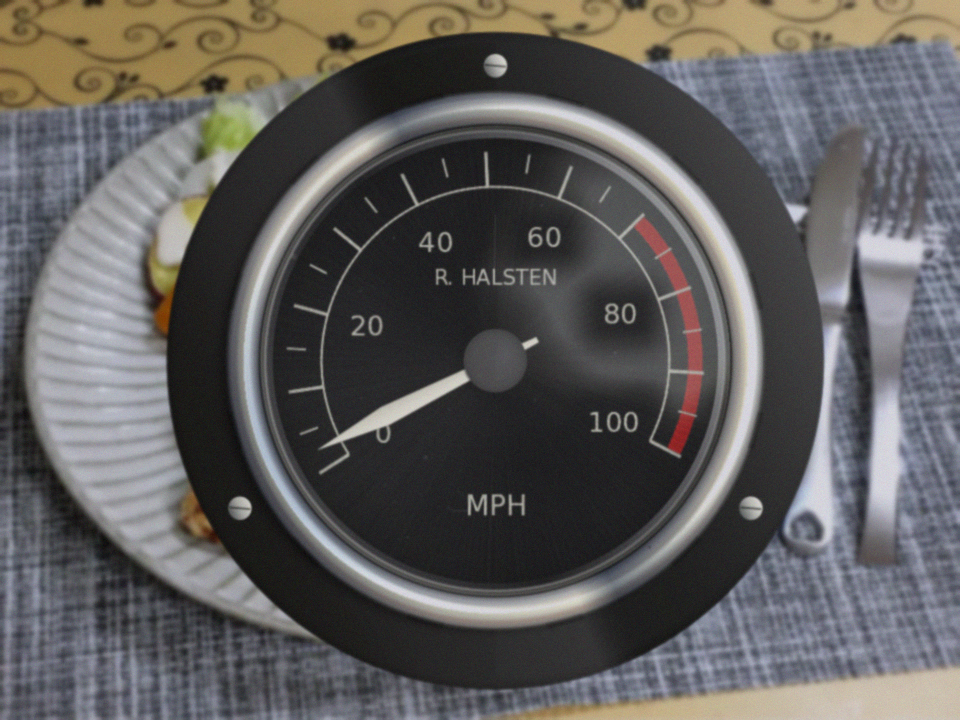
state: 2.5mph
